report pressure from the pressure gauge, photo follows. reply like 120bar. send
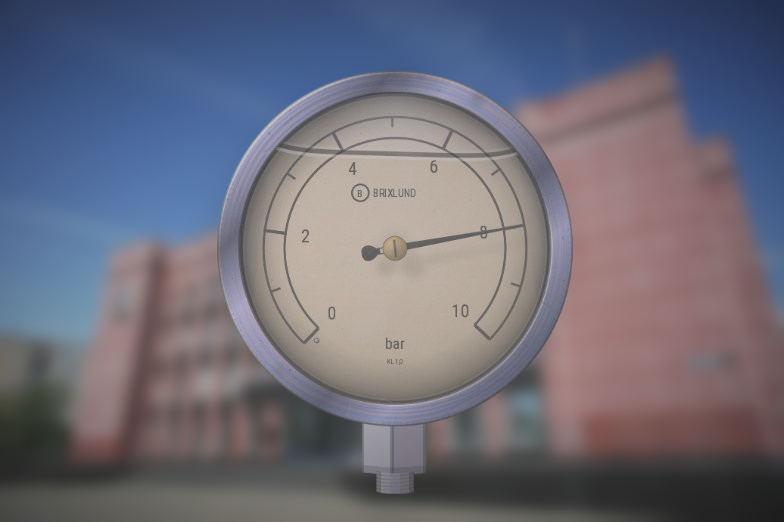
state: 8bar
